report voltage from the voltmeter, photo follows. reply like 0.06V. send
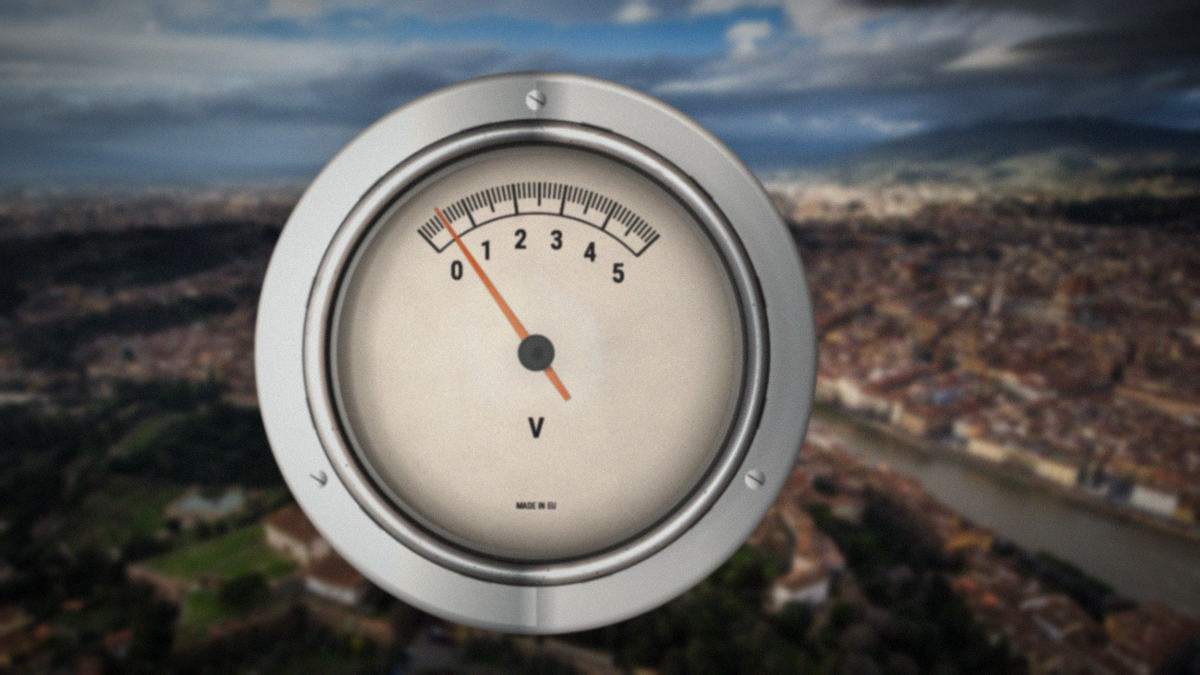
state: 0.5V
